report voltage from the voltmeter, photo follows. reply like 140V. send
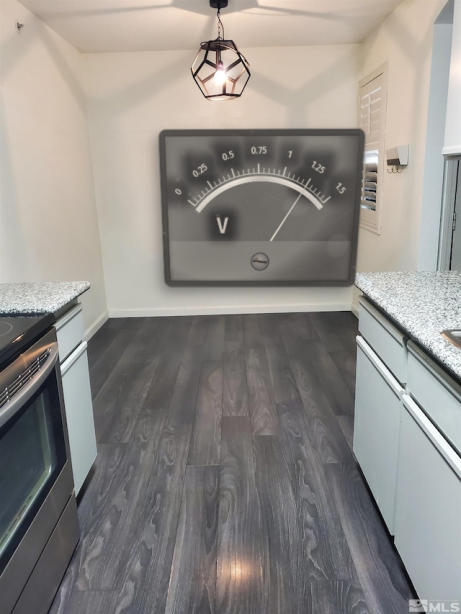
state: 1.25V
